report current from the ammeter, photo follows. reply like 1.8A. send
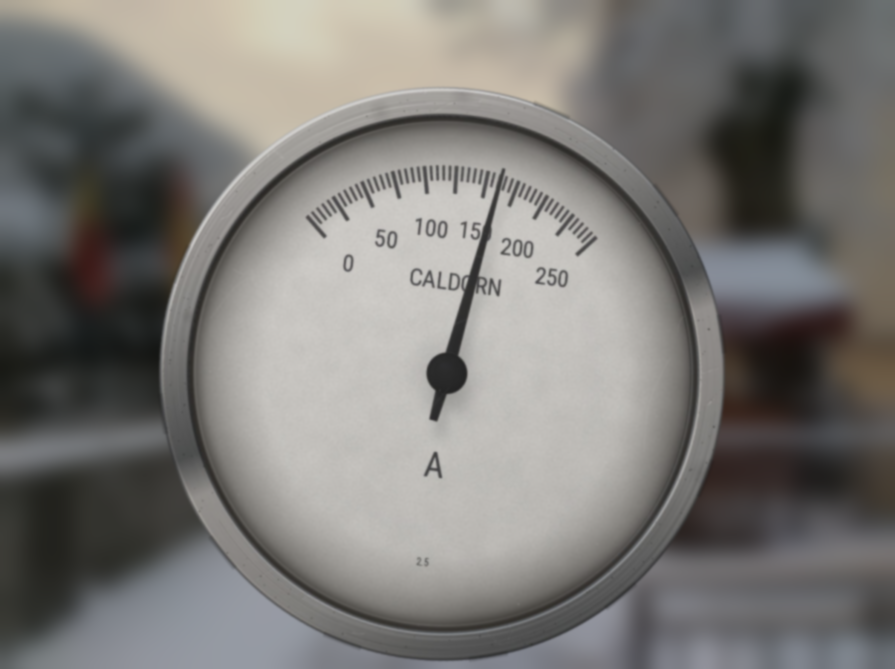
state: 160A
